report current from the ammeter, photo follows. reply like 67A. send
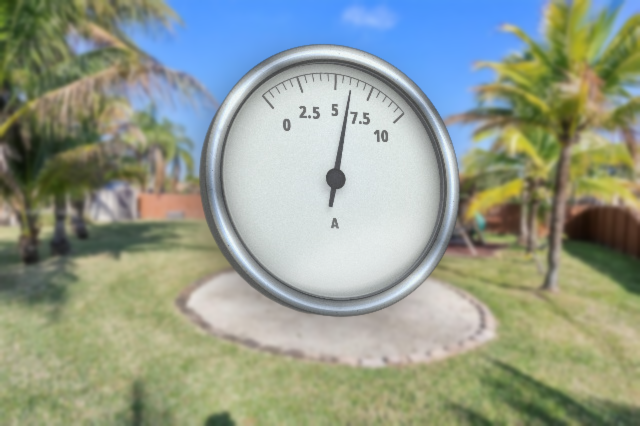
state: 6A
